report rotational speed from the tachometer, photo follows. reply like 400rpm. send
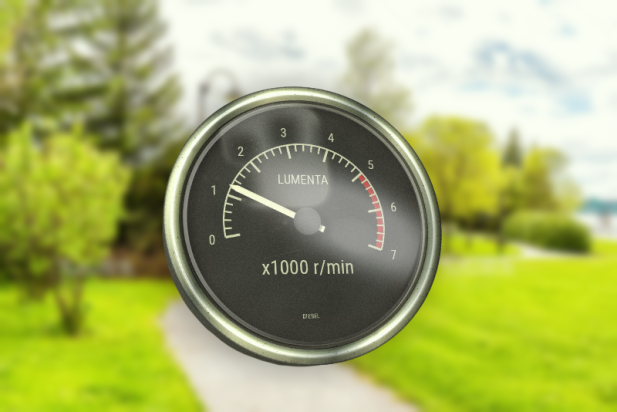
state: 1200rpm
